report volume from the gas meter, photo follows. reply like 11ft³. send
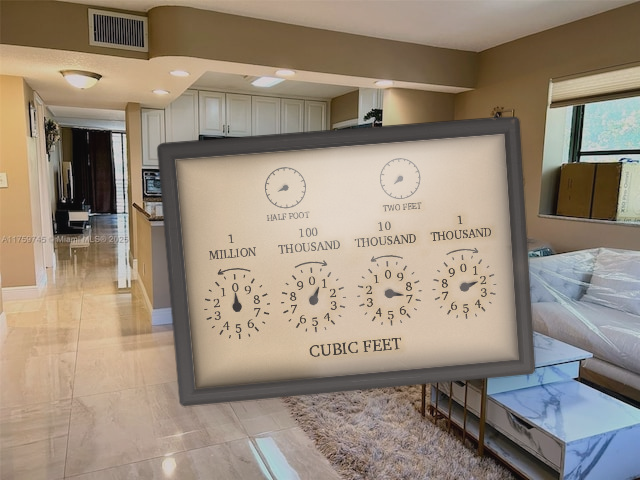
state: 7200ft³
